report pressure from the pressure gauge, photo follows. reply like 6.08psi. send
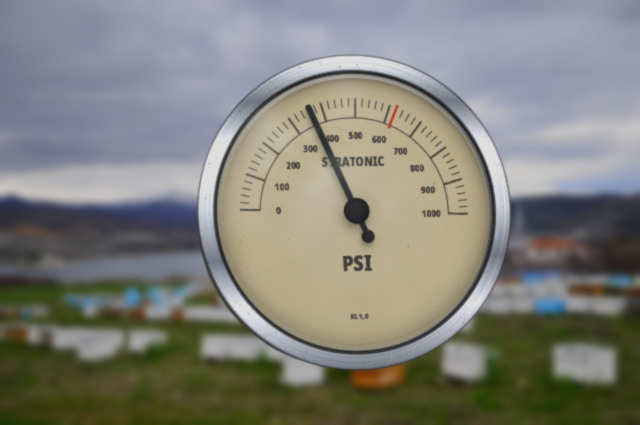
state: 360psi
